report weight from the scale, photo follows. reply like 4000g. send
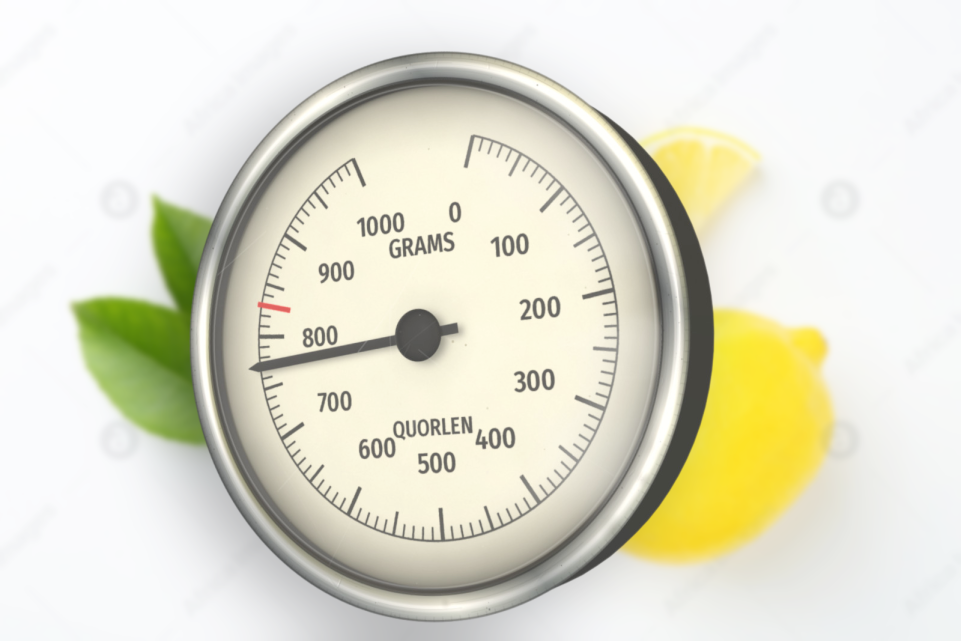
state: 770g
